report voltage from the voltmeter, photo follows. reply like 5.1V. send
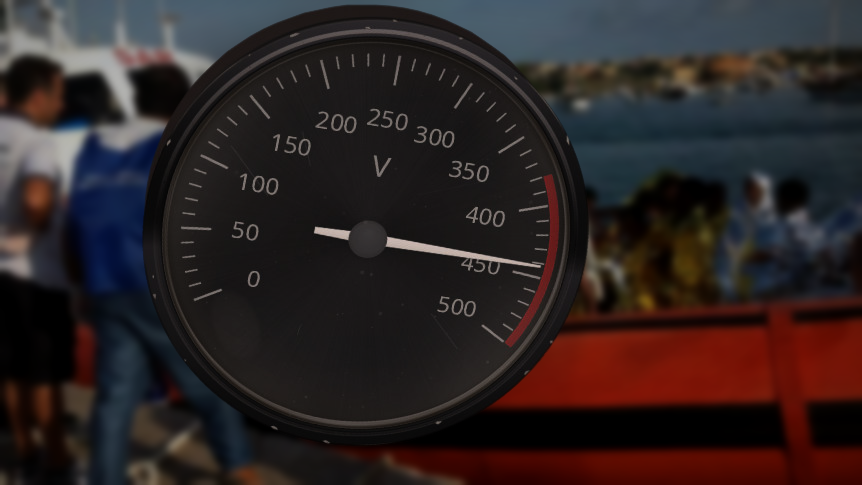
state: 440V
